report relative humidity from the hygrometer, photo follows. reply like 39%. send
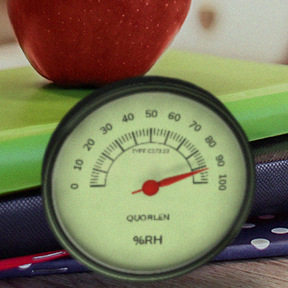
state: 90%
